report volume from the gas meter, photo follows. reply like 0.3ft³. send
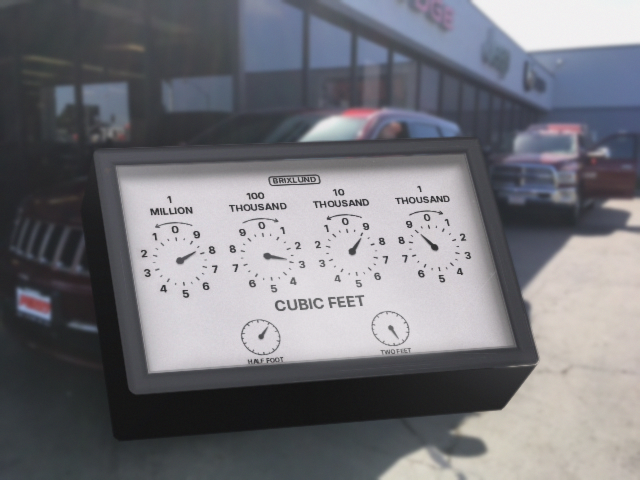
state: 828900ft³
